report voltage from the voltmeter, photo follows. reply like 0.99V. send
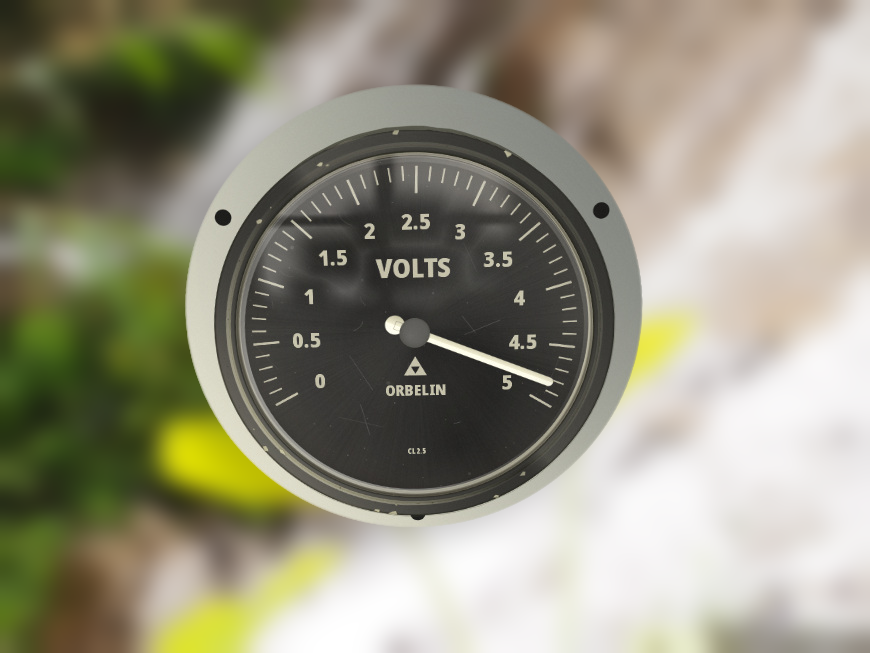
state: 4.8V
